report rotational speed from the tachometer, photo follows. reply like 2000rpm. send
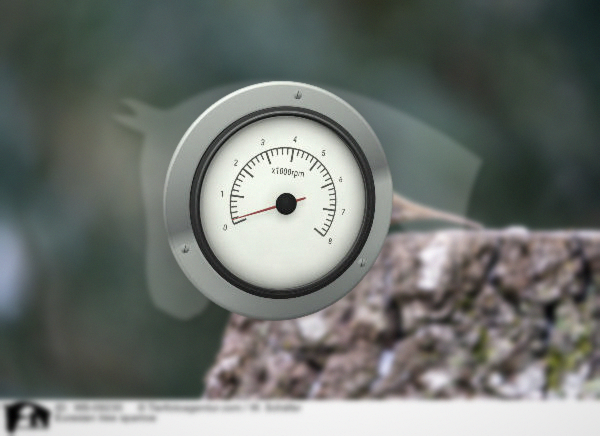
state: 200rpm
